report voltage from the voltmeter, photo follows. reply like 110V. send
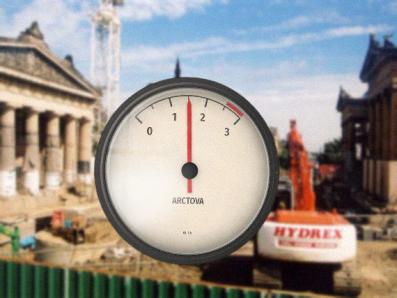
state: 1.5V
